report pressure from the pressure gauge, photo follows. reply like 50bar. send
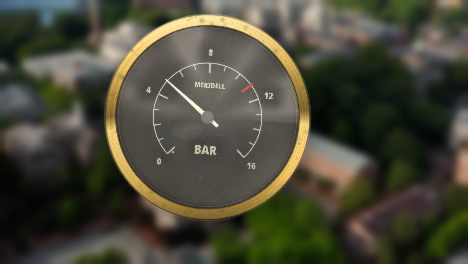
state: 5bar
